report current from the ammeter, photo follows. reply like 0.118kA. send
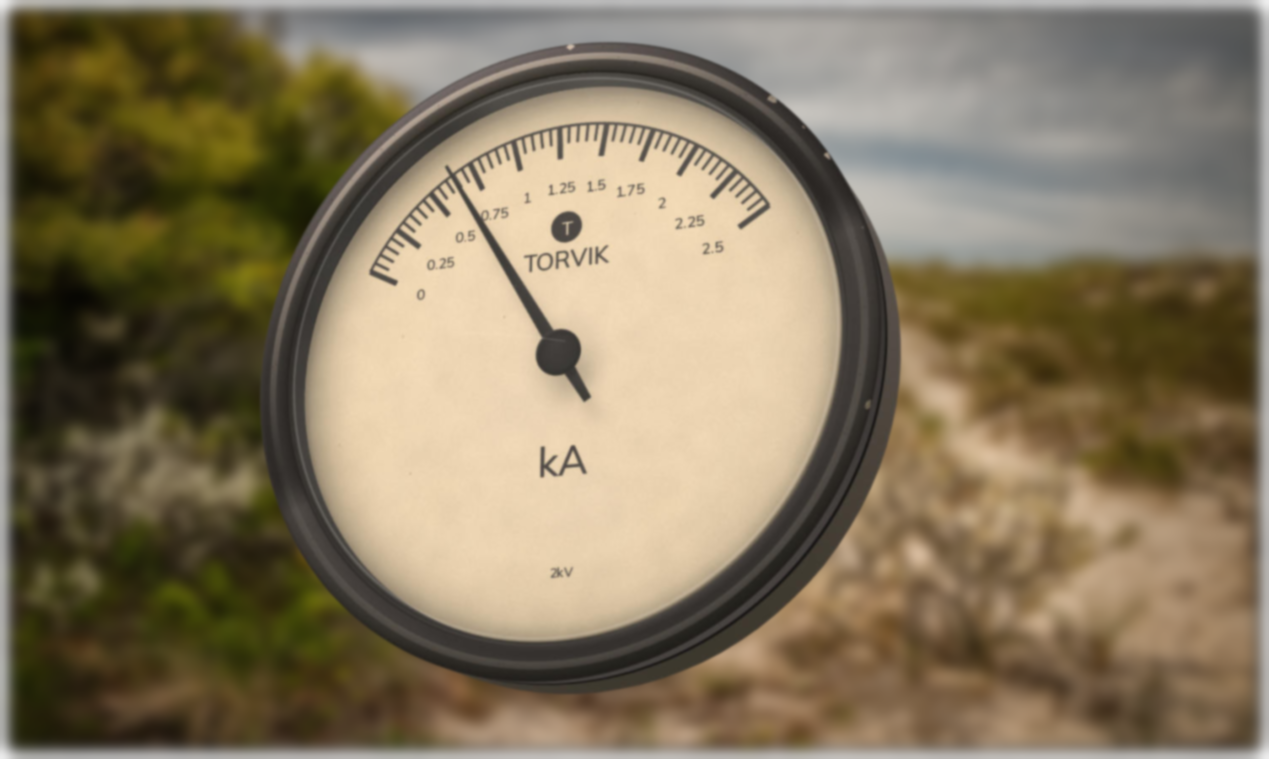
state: 0.65kA
